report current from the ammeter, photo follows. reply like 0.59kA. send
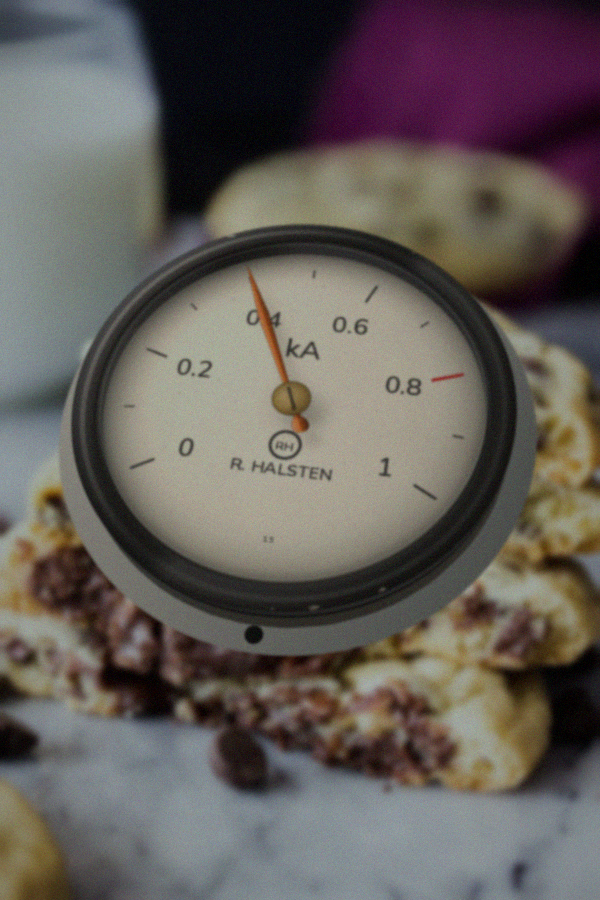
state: 0.4kA
